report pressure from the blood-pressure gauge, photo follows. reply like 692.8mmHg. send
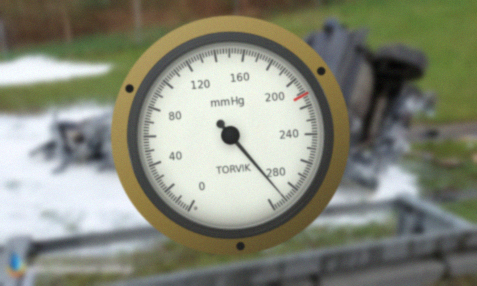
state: 290mmHg
